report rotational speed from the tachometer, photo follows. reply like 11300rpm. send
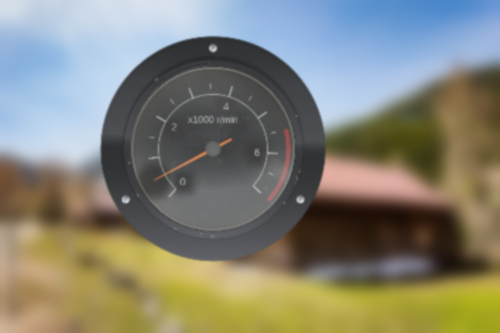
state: 500rpm
